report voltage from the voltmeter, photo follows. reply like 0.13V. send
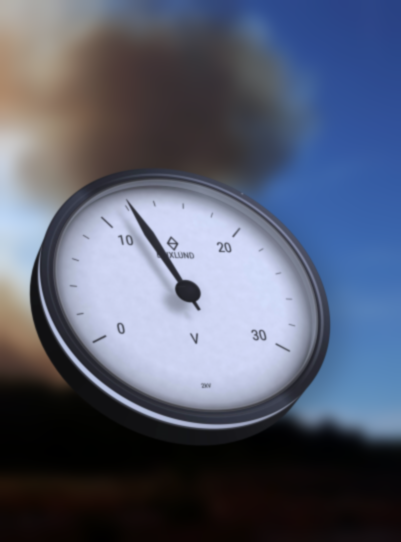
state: 12V
